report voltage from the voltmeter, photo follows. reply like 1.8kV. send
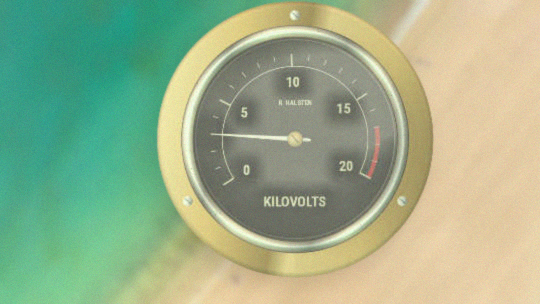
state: 3kV
